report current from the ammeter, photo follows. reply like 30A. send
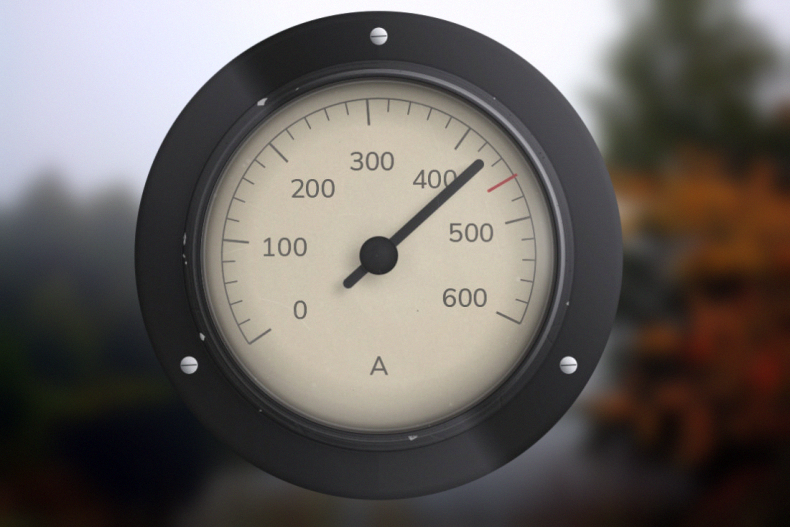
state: 430A
